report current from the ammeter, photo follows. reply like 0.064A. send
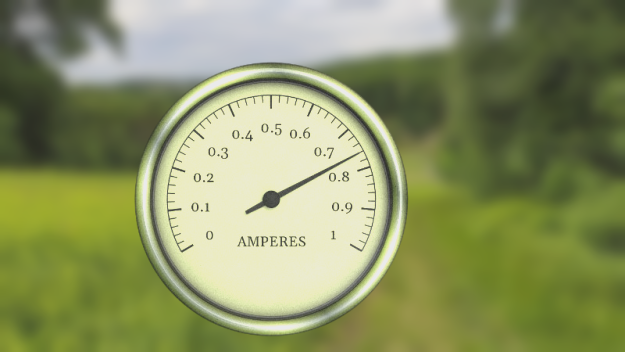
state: 0.76A
